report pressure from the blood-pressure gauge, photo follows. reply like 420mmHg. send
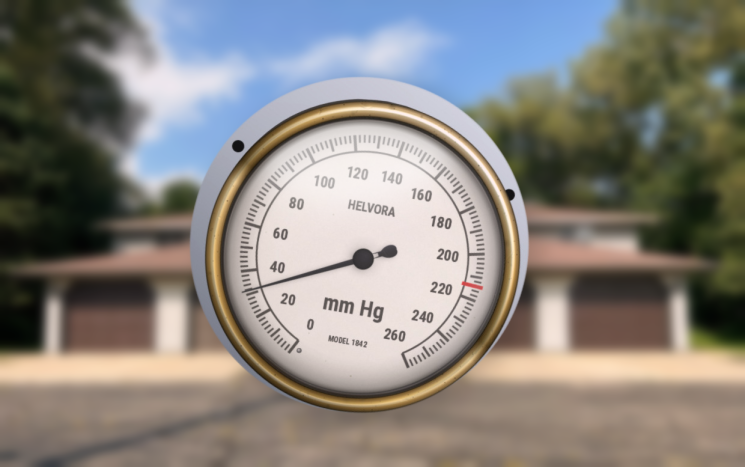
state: 32mmHg
